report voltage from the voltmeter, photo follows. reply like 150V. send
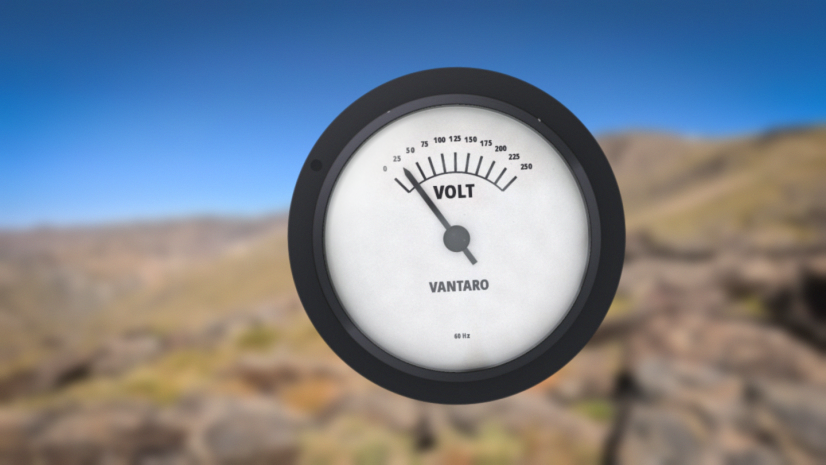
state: 25V
